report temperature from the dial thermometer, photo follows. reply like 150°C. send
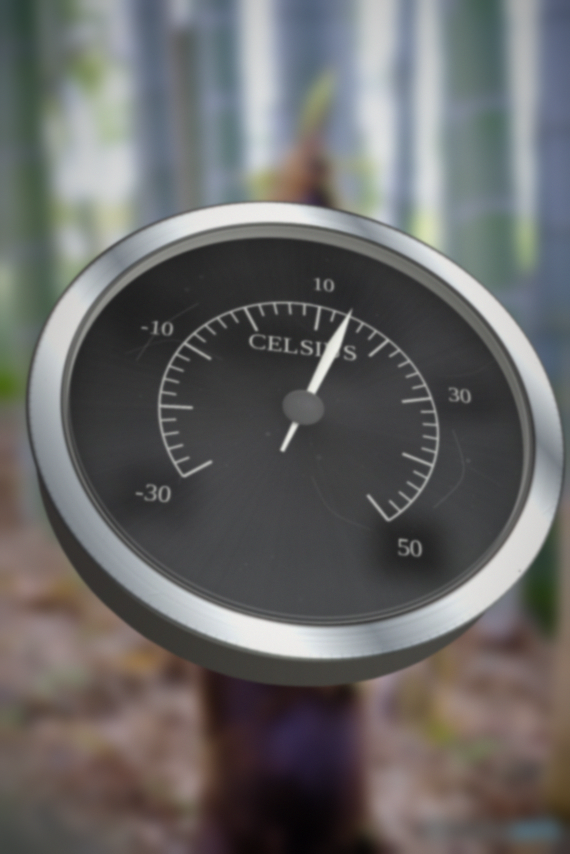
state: 14°C
